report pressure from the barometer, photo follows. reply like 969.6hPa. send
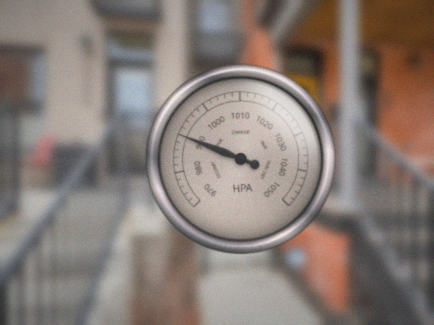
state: 990hPa
